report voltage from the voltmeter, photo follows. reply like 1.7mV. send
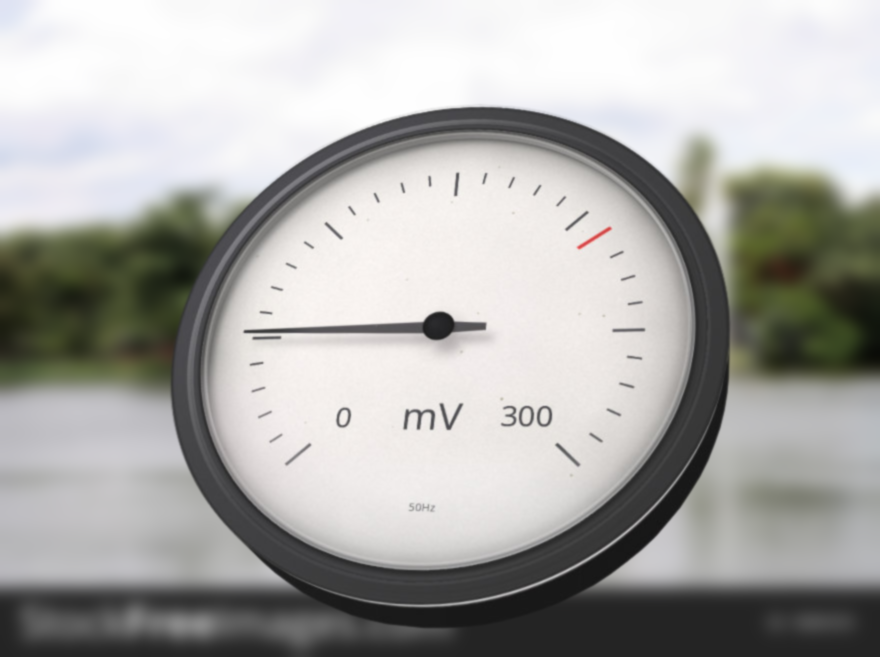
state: 50mV
